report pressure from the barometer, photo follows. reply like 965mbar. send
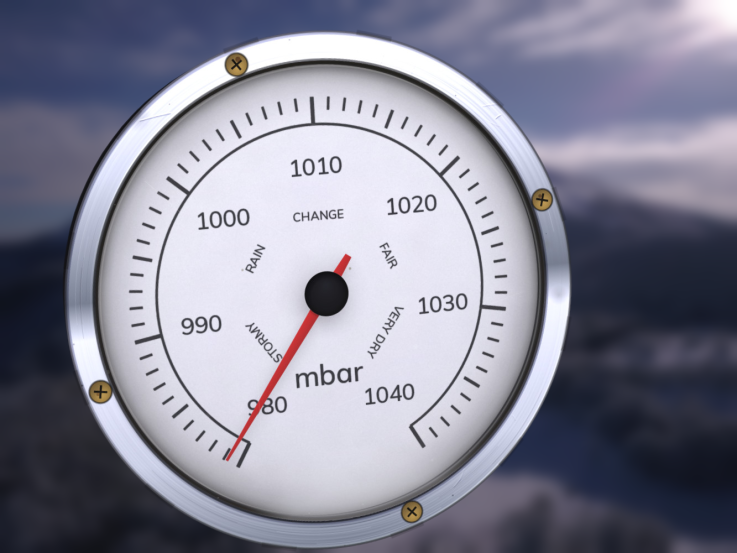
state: 981mbar
